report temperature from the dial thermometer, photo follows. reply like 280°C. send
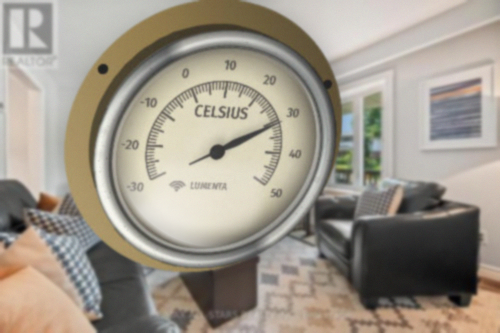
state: 30°C
